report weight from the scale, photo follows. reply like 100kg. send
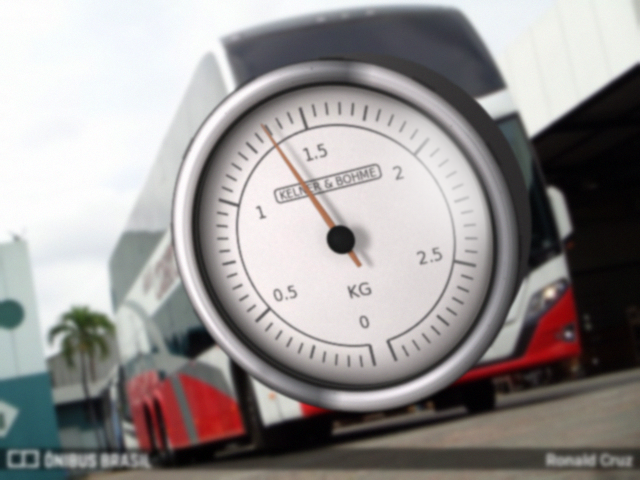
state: 1.35kg
